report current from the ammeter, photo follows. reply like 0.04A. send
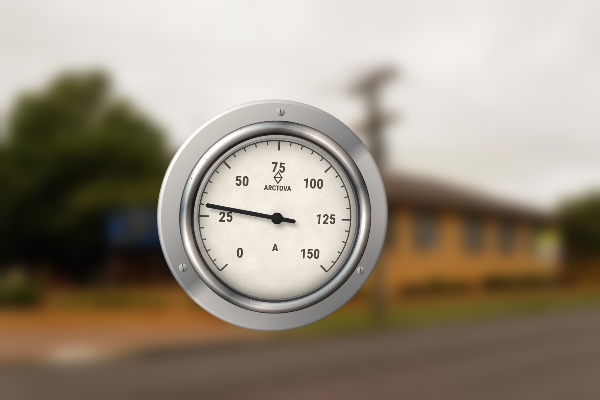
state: 30A
